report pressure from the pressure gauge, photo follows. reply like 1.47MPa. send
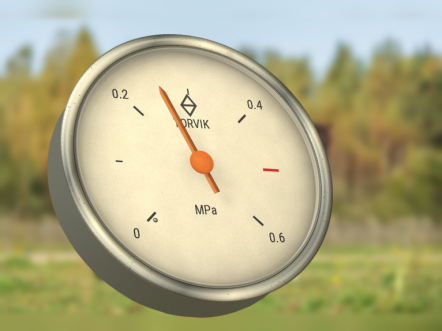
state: 0.25MPa
